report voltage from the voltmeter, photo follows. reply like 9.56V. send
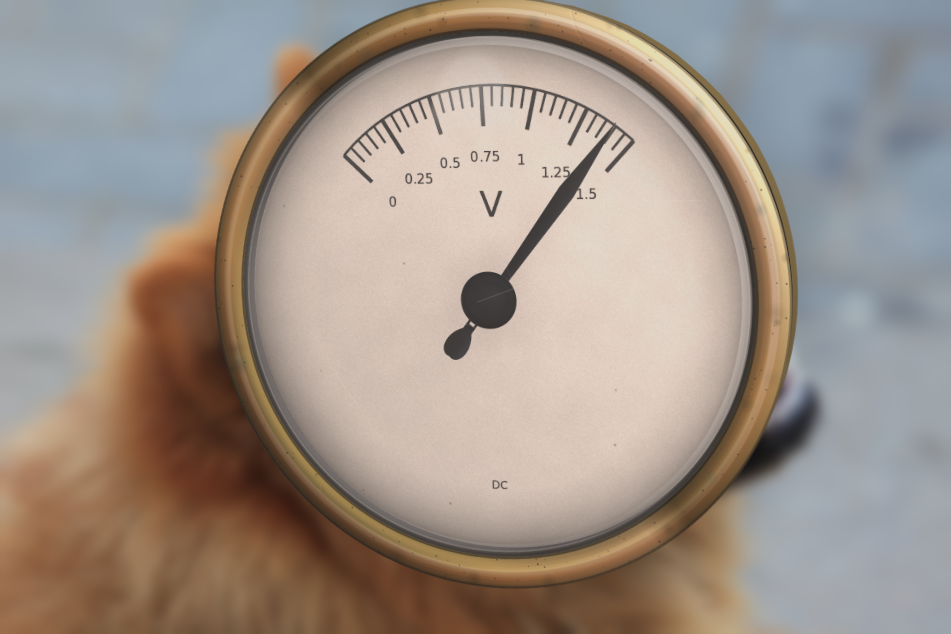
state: 1.4V
